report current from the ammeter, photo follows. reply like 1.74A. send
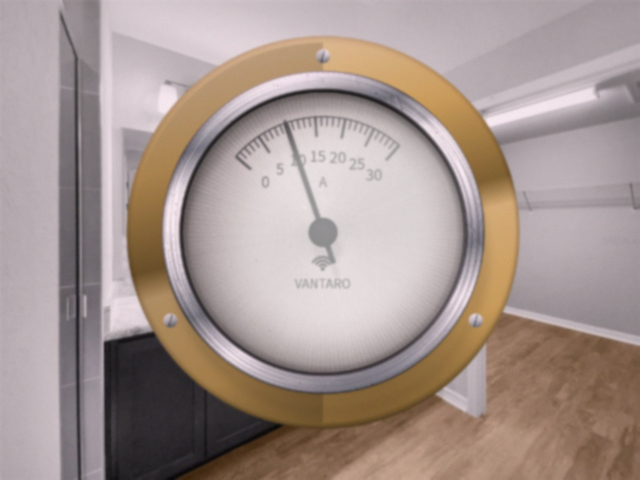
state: 10A
